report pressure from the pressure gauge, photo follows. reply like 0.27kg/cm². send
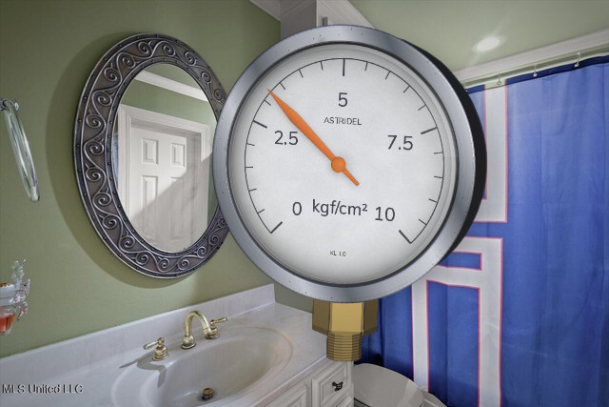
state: 3.25kg/cm²
